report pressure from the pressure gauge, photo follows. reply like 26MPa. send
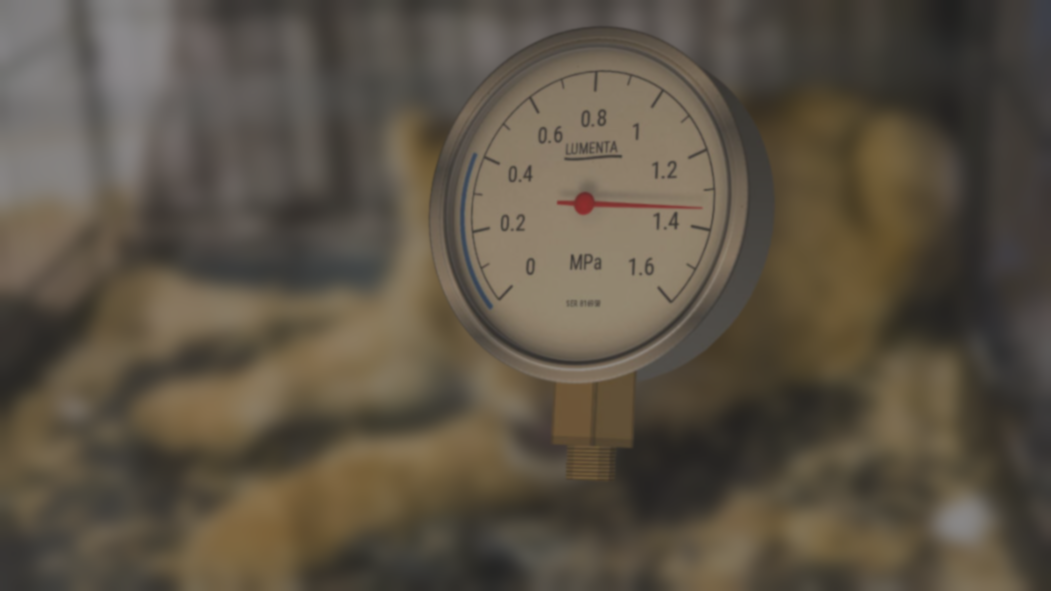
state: 1.35MPa
